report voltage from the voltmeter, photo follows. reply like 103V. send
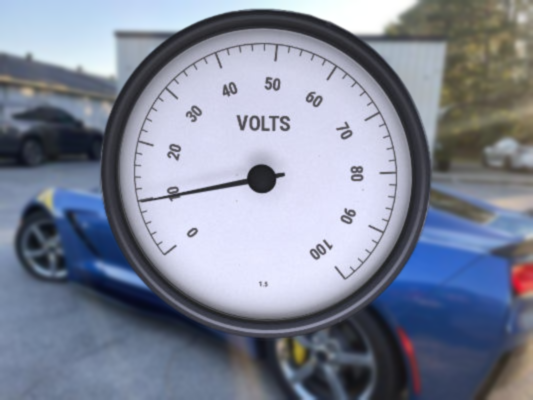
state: 10V
